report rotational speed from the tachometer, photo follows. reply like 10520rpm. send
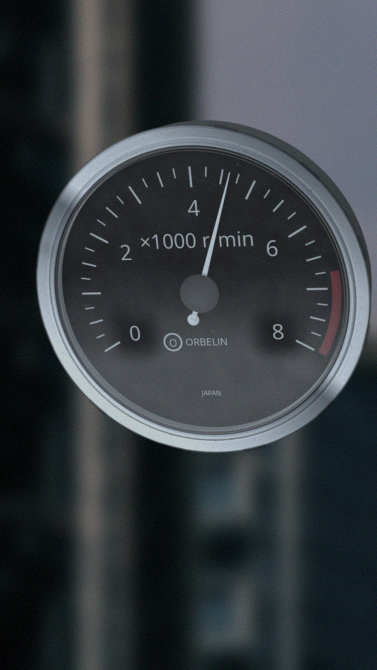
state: 4625rpm
